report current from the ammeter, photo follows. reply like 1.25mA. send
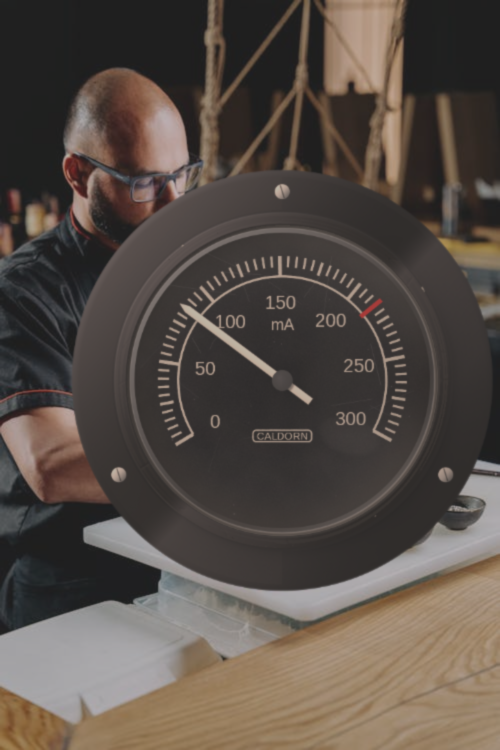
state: 85mA
